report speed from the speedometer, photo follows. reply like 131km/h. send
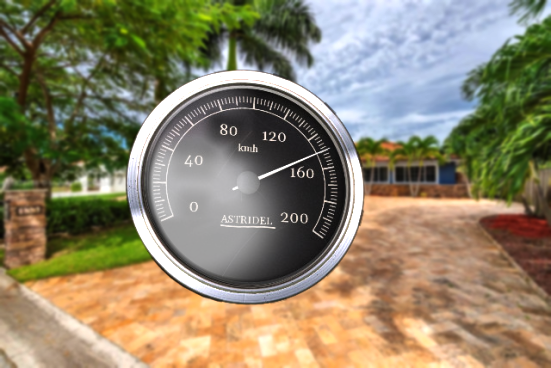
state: 150km/h
